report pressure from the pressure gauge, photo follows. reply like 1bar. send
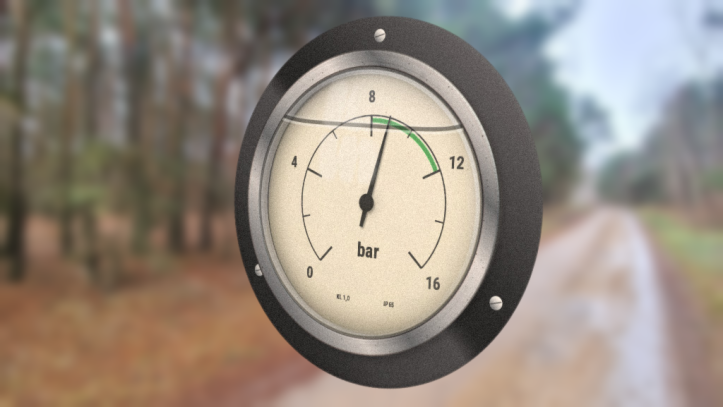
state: 9bar
